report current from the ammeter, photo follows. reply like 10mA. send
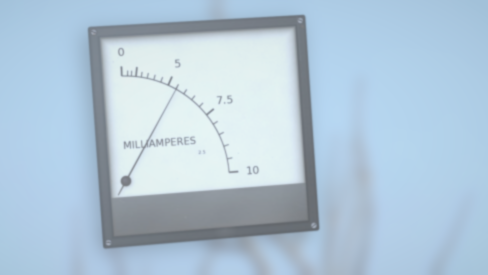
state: 5.5mA
